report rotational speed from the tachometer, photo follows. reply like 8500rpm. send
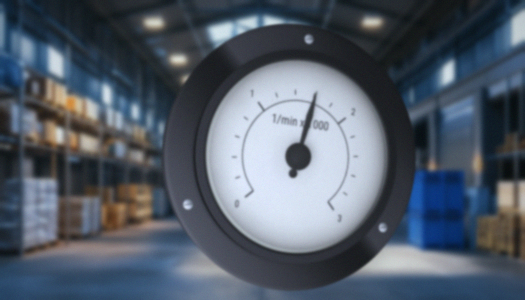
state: 1600rpm
